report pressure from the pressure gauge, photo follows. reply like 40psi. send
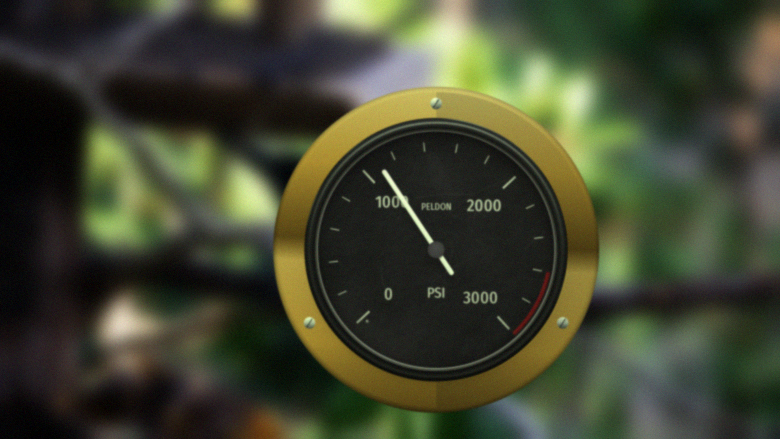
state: 1100psi
